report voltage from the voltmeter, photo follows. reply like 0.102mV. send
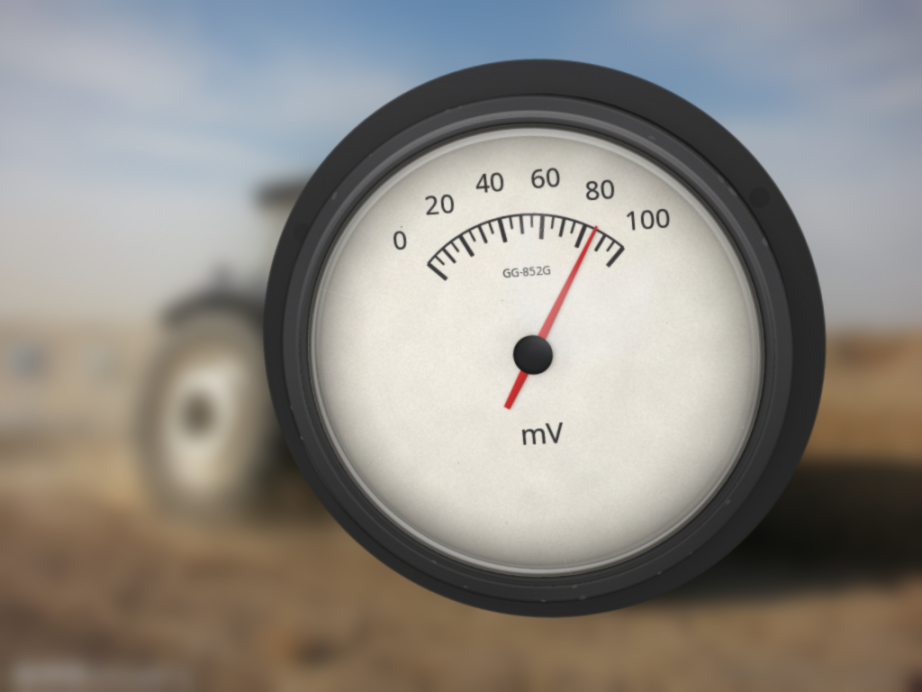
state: 85mV
